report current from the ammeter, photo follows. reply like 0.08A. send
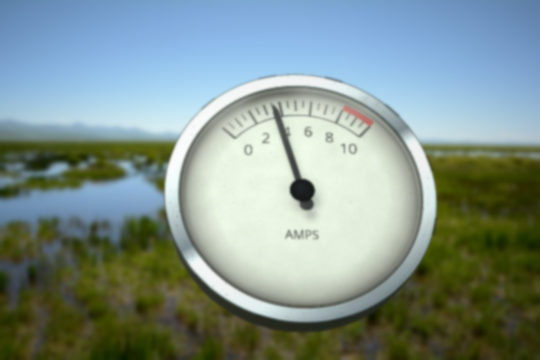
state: 3.5A
